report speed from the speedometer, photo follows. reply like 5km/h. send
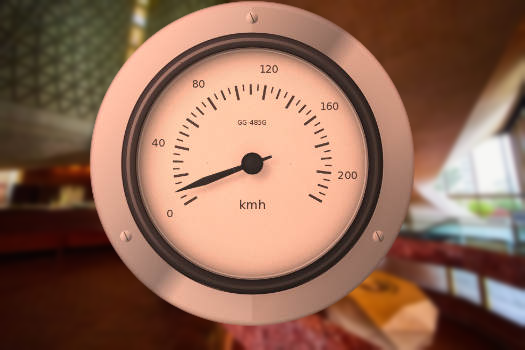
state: 10km/h
